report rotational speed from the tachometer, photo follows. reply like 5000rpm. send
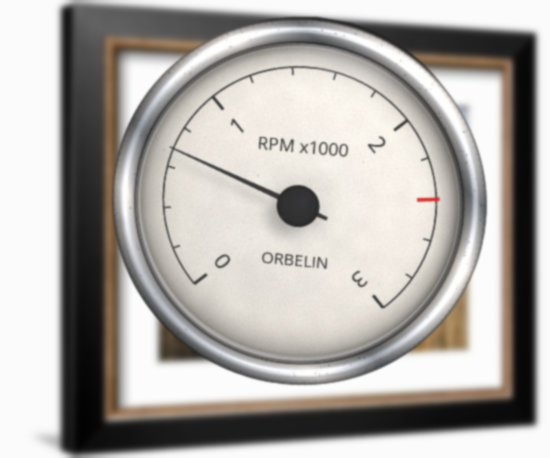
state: 700rpm
